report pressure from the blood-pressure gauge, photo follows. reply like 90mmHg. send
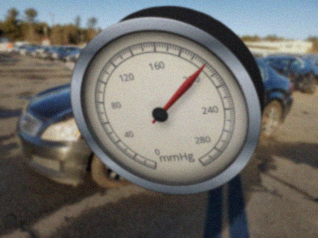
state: 200mmHg
